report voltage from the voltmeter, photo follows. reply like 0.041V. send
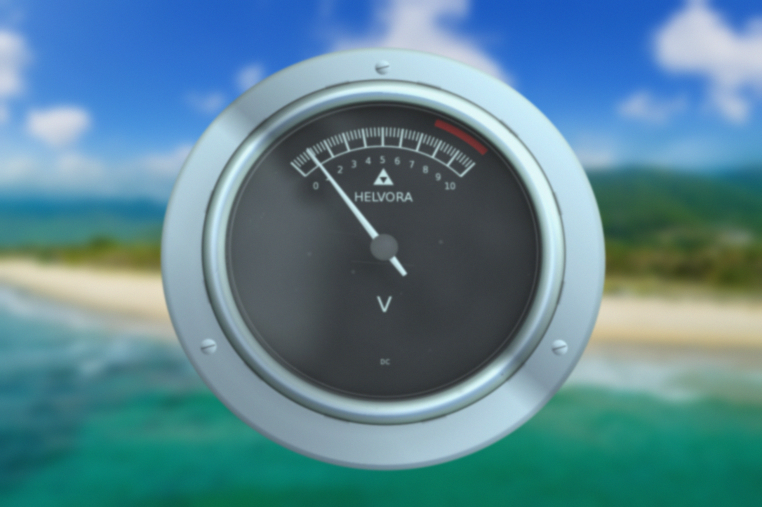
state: 1V
